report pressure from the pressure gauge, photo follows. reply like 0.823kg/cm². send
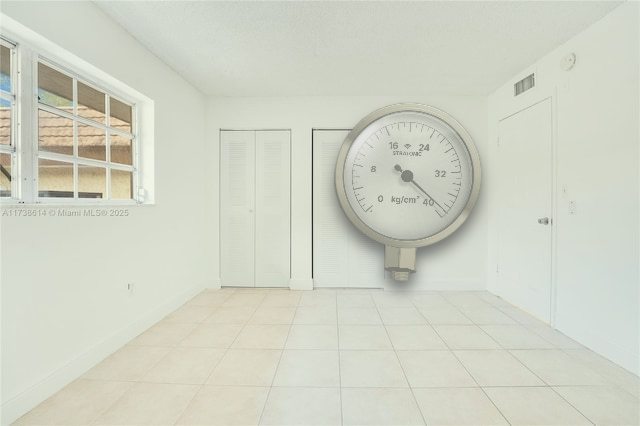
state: 39kg/cm²
